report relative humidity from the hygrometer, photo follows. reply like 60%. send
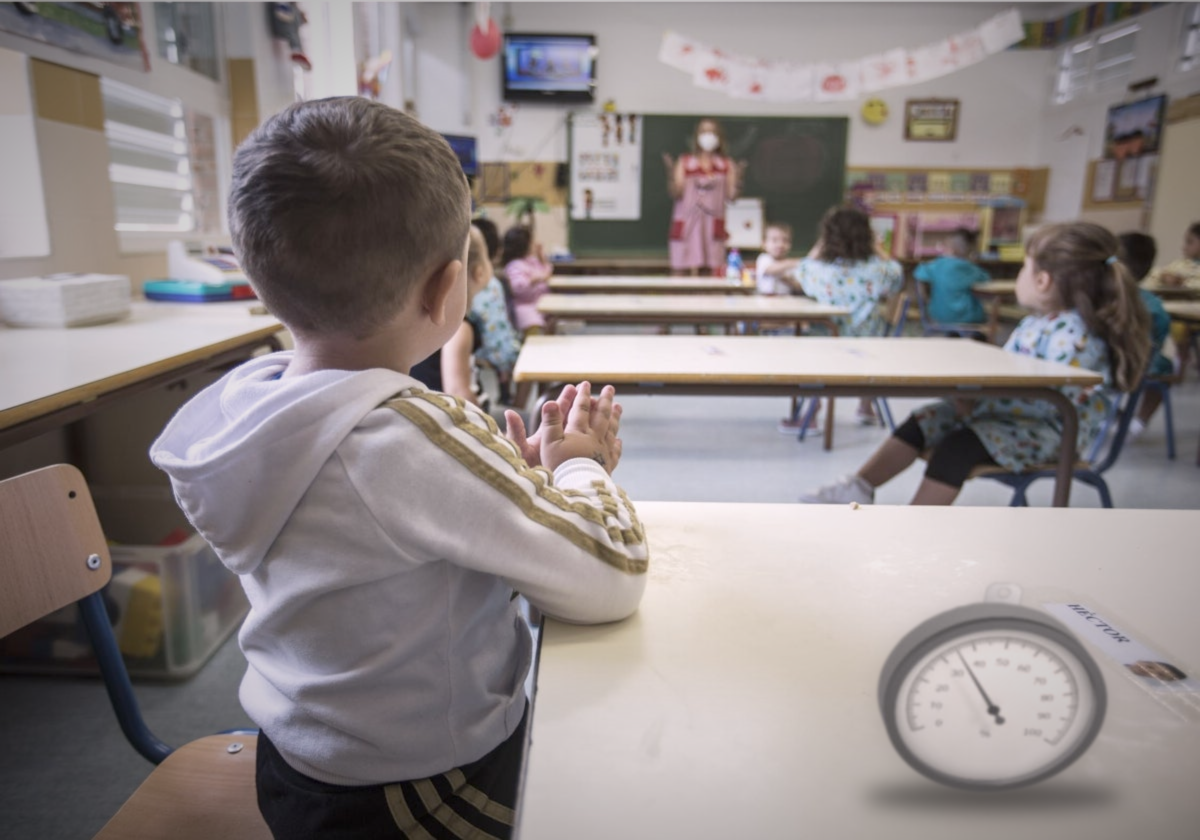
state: 35%
